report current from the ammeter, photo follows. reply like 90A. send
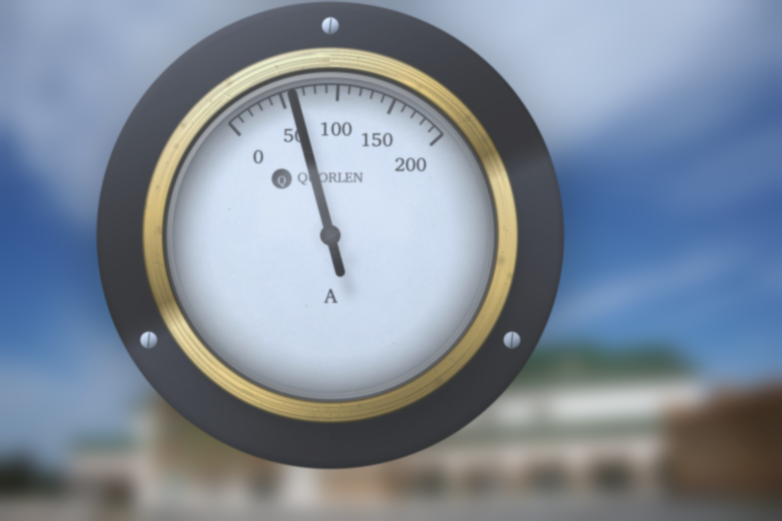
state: 60A
